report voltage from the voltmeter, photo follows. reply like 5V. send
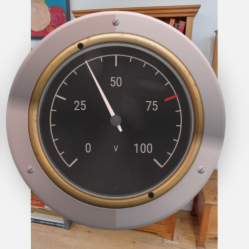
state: 40V
